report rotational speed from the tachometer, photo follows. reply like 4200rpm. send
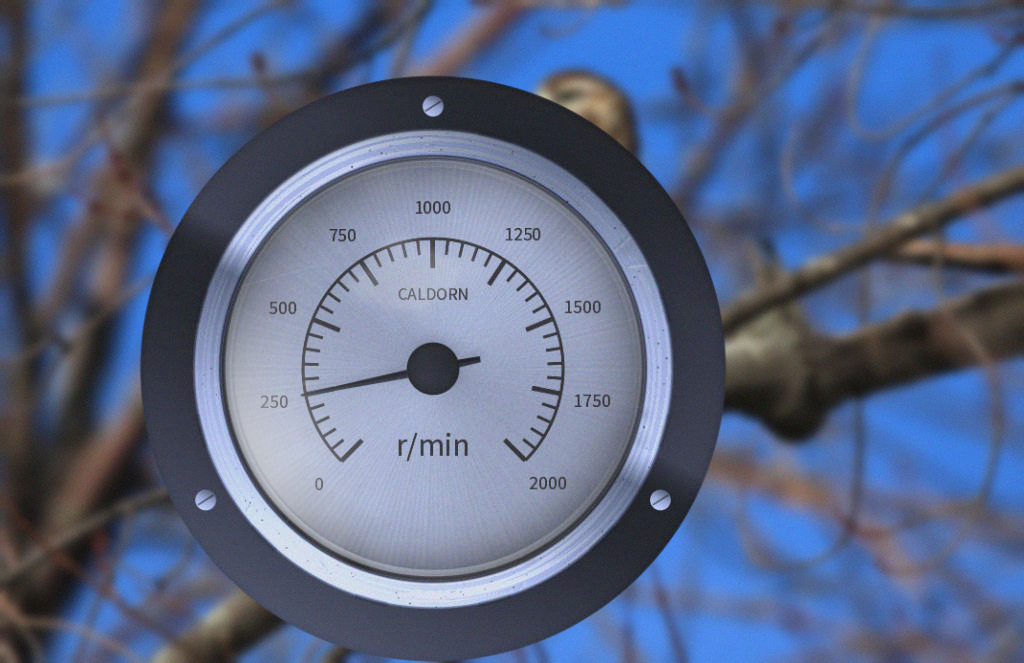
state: 250rpm
